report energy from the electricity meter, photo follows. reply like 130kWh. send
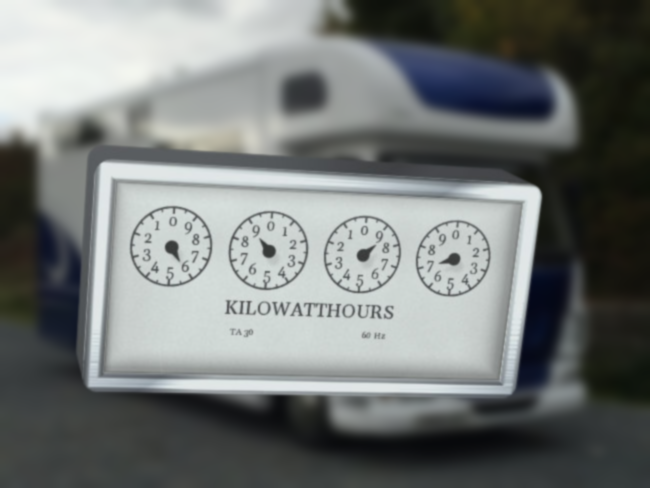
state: 5887kWh
